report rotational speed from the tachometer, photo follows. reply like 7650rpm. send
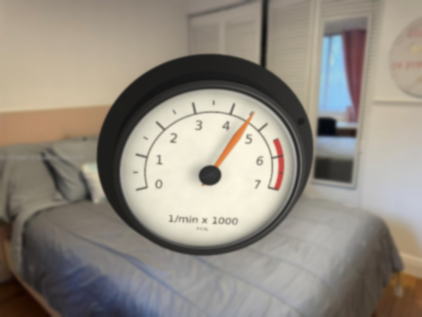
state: 4500rpm
